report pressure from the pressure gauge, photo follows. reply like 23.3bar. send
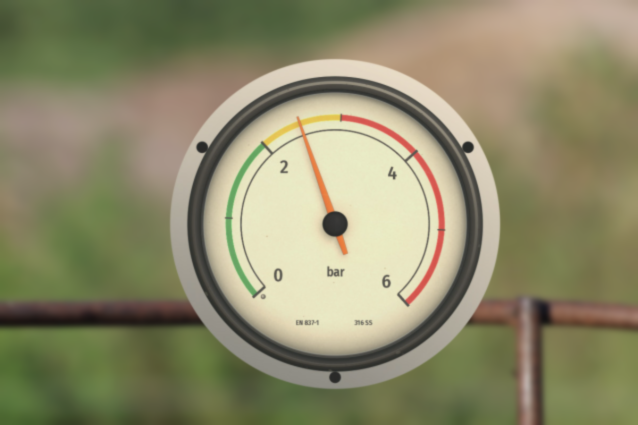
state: 2.5bar
